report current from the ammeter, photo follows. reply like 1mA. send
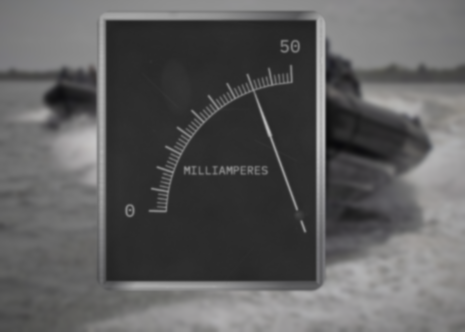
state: 40mA
